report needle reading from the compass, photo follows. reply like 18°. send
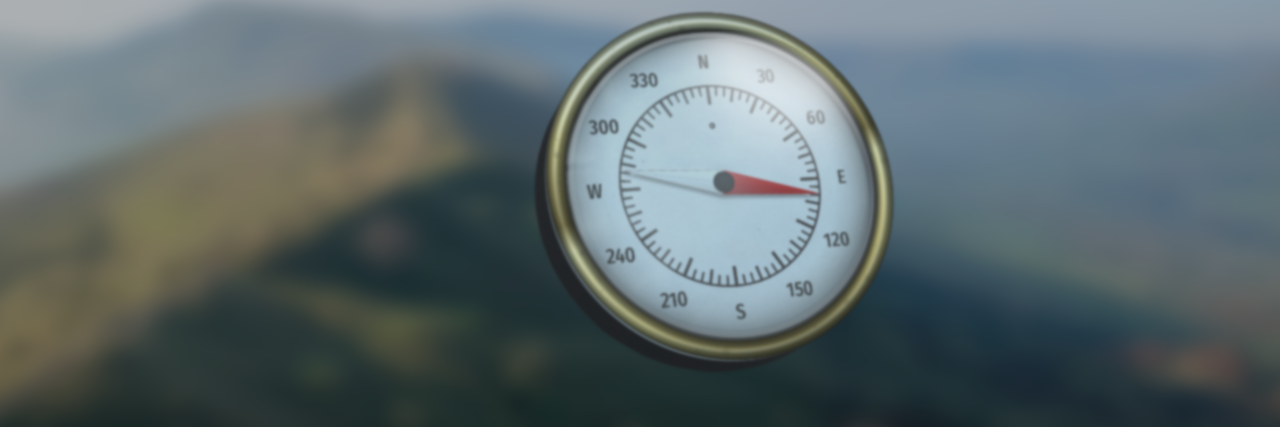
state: 100°
